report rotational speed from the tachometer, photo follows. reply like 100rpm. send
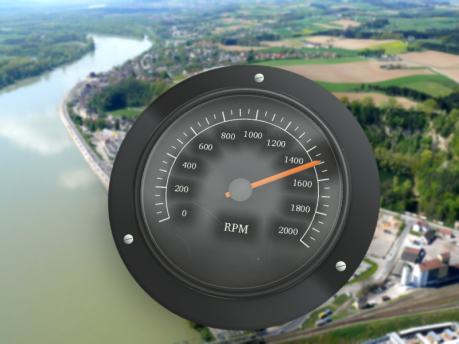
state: 1500rpm
